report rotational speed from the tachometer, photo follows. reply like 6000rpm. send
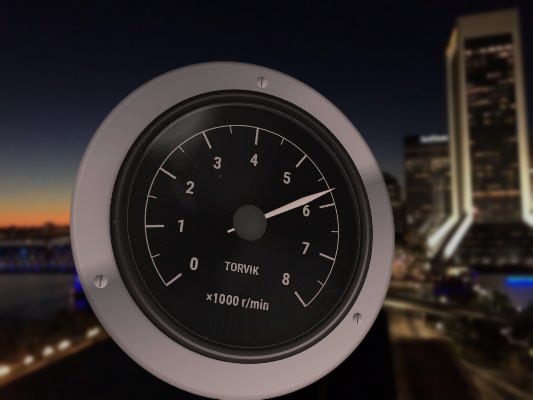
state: 5750rpm
